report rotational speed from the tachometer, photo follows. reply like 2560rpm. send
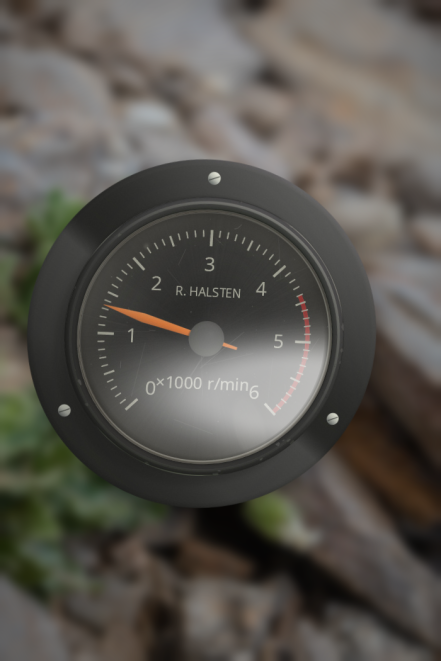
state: 1350rpm
